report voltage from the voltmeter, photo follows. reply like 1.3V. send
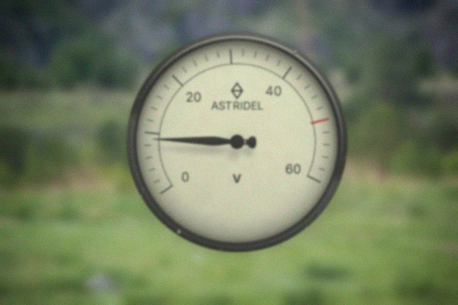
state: 9V
